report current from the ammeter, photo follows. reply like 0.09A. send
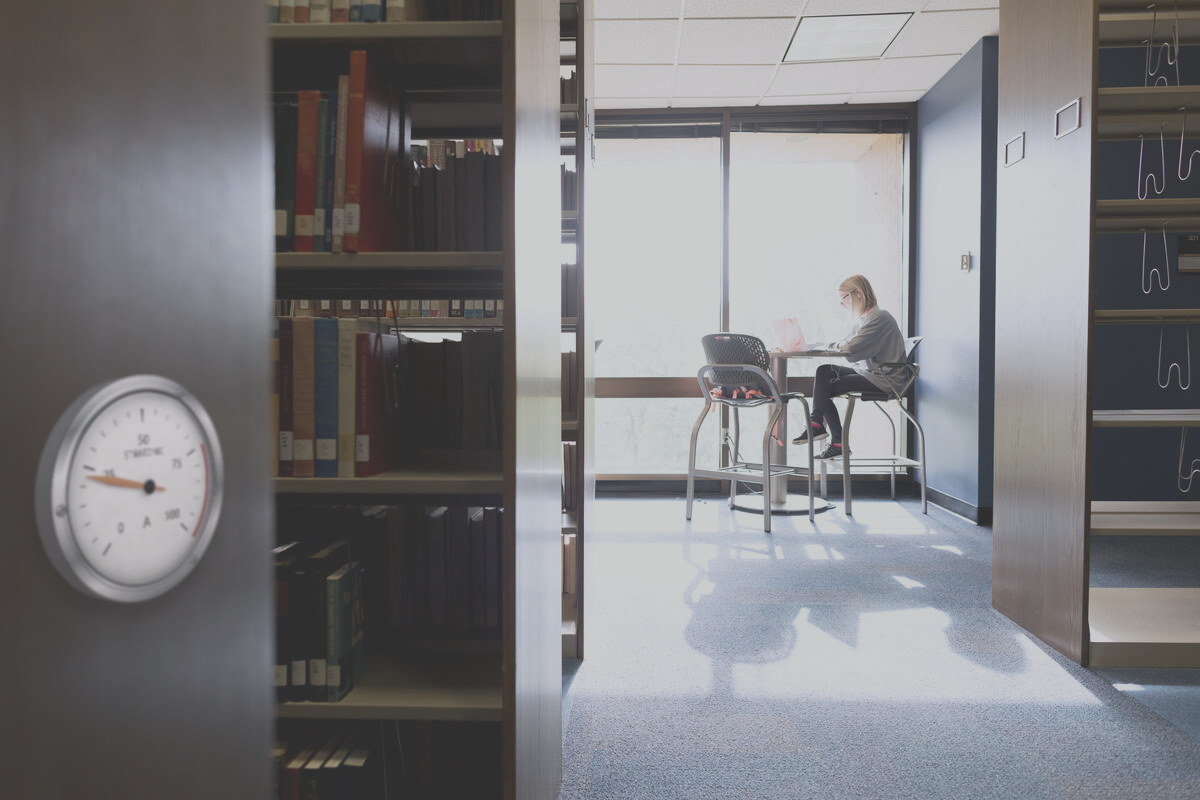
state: 22.5A
